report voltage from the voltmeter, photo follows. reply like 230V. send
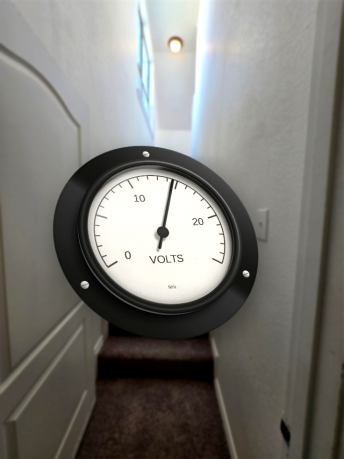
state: 14.5V
